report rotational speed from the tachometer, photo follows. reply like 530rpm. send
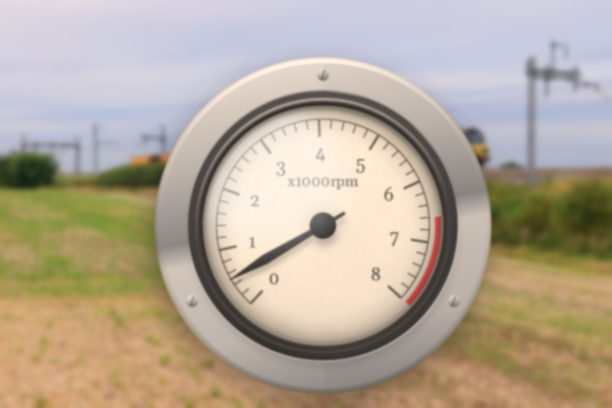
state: 500rpm
